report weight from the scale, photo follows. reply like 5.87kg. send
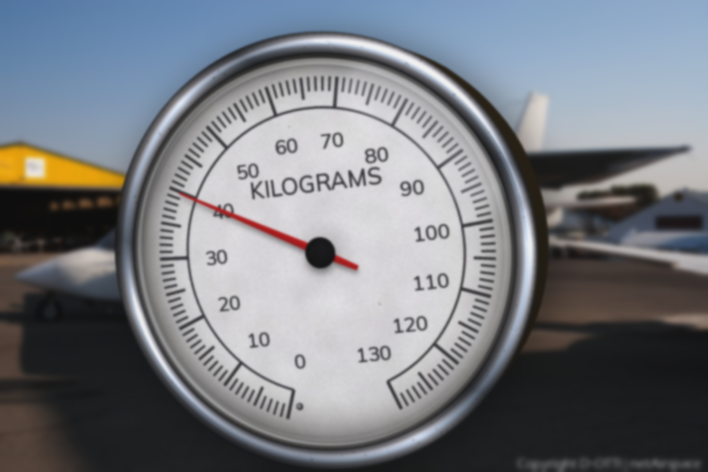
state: 40kg
